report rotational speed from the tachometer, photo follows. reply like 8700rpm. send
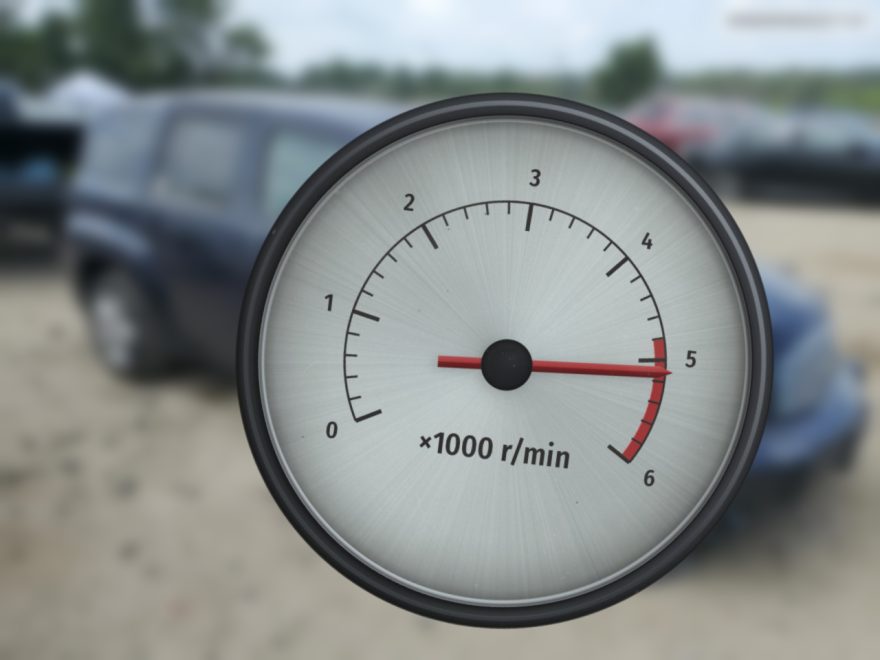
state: 5100rpm
